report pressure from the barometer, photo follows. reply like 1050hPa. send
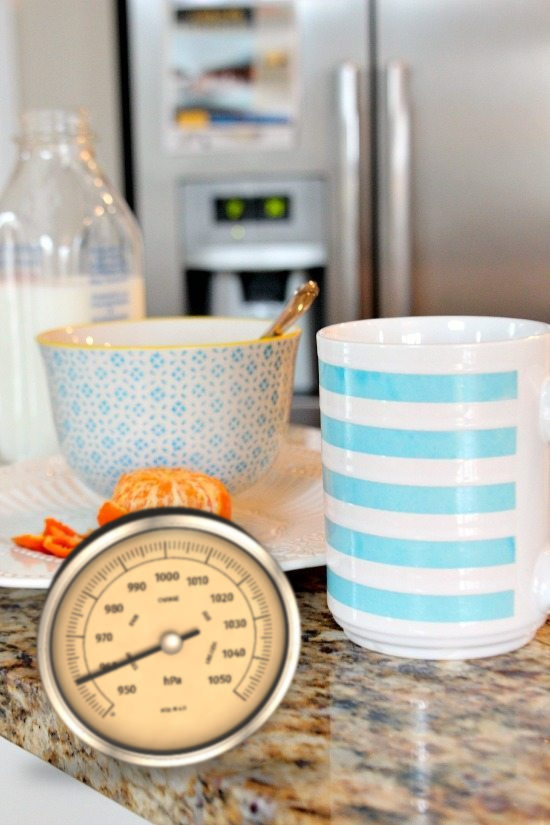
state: 960hPa
